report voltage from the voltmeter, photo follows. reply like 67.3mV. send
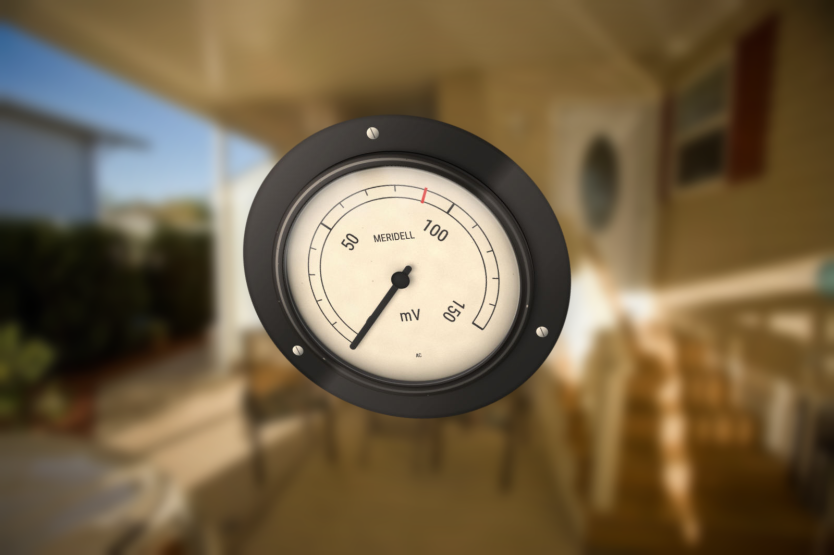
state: 0mV
